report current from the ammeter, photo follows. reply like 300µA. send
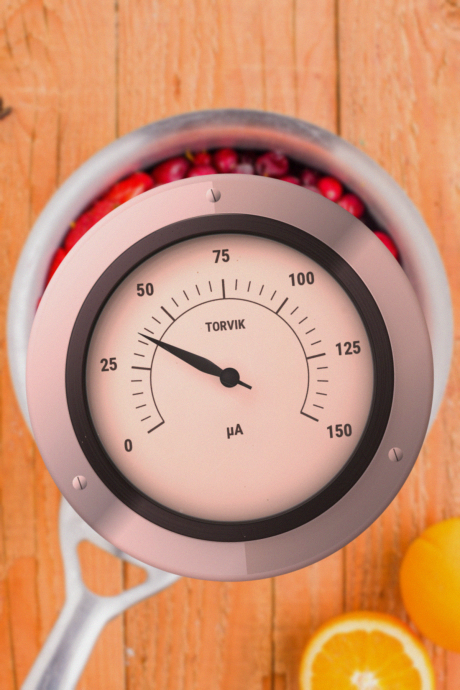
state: 37.5µA
